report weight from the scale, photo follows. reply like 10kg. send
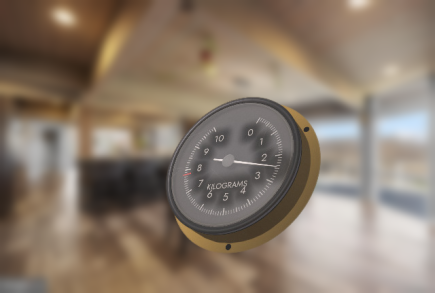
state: 2.5kg
